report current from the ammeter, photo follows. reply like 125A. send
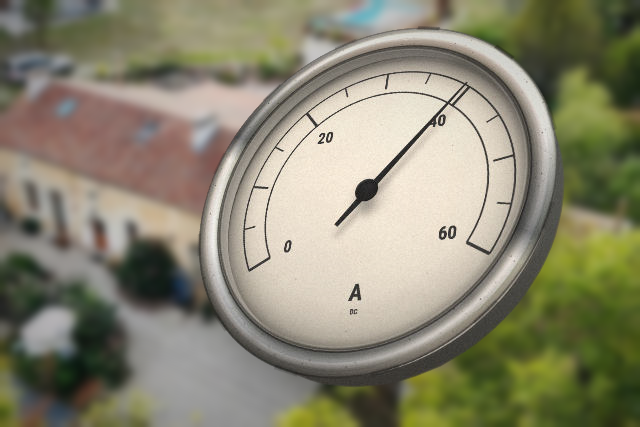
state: 40A
